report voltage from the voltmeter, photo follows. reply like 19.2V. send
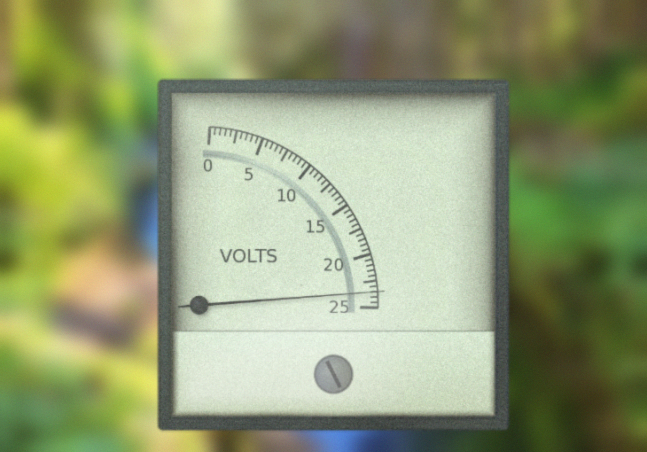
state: 23.5V
